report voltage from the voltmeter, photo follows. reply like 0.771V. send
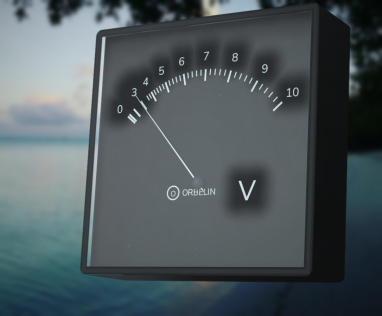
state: 3V
